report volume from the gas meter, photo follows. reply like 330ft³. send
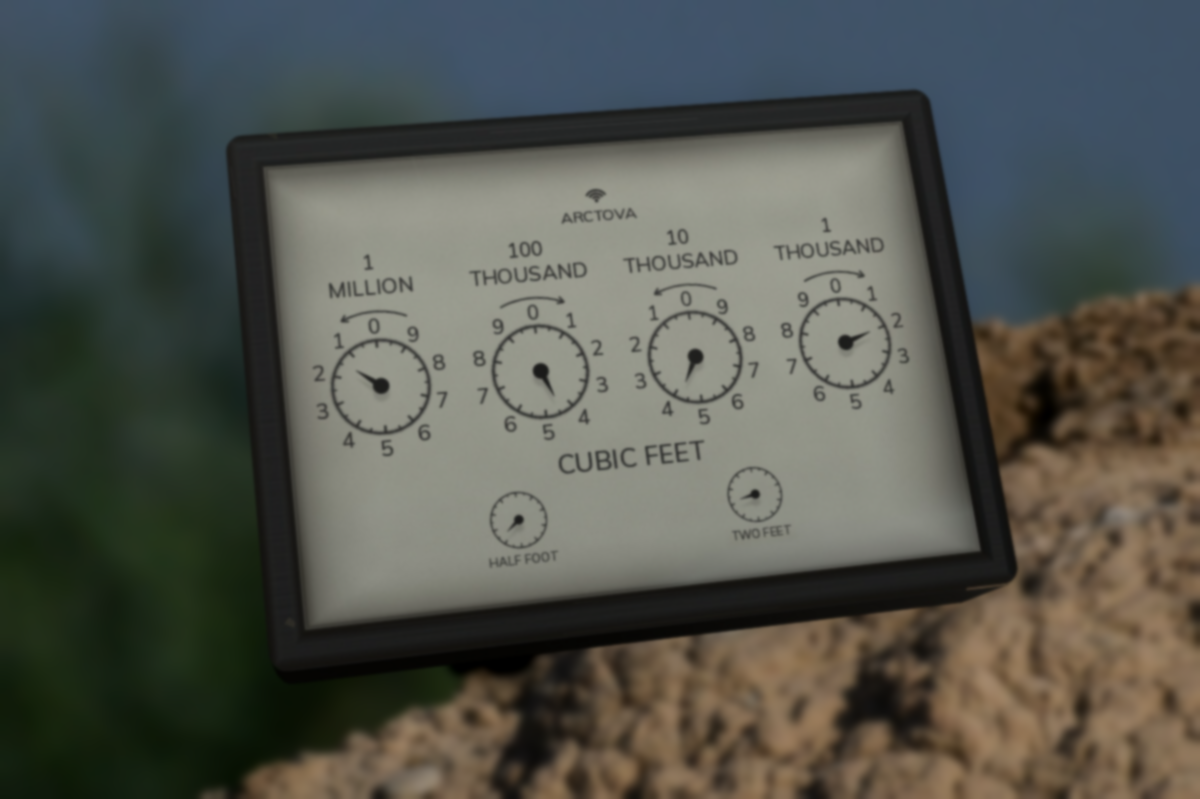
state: 144200ft³
